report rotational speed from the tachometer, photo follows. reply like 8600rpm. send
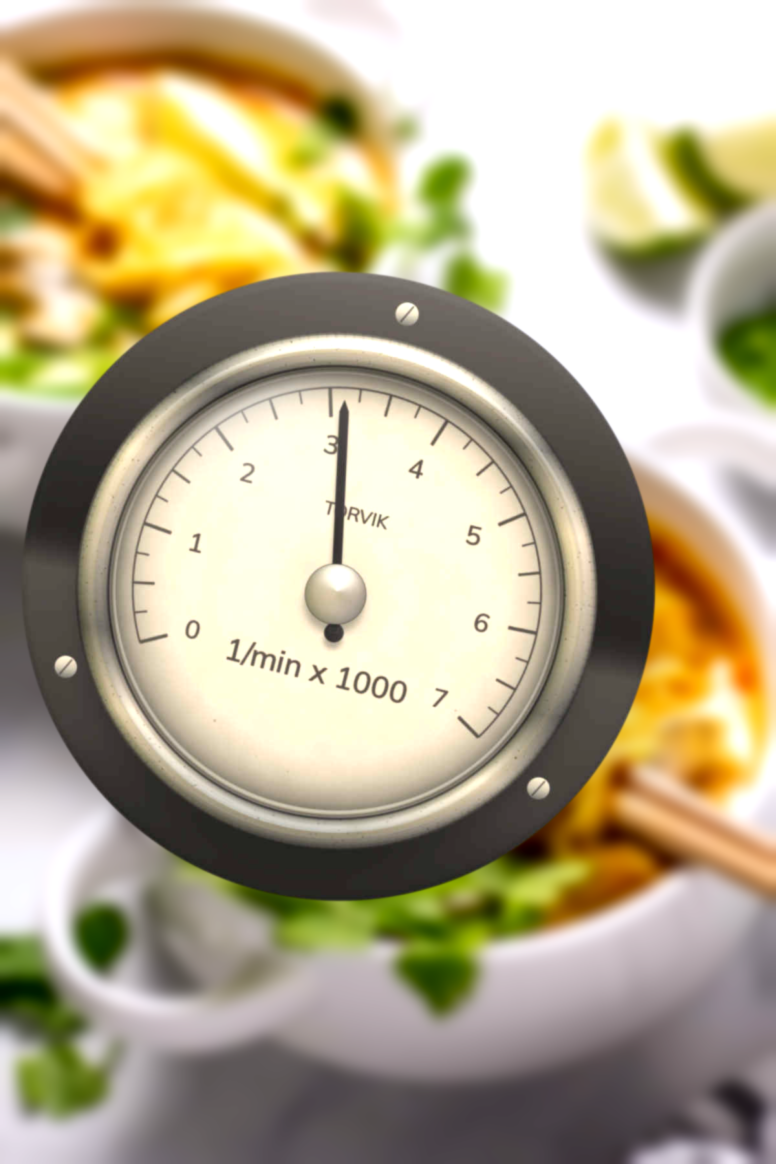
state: 3125rpm
